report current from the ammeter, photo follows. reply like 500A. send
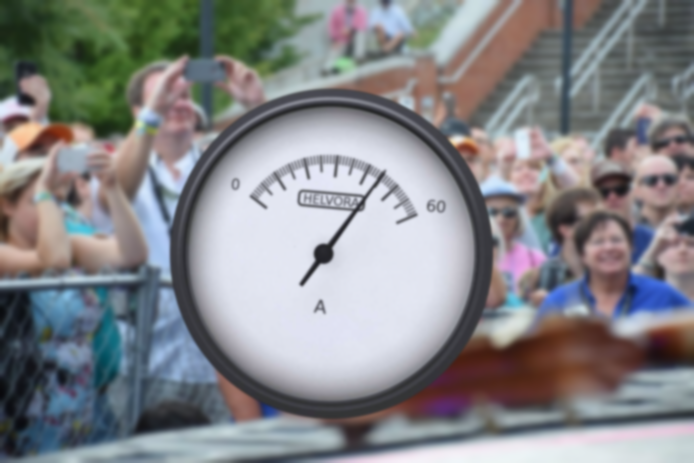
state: 45A
